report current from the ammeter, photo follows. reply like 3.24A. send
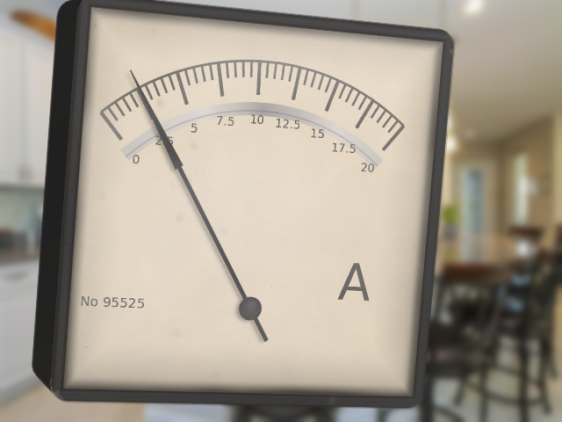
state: 2.5A
